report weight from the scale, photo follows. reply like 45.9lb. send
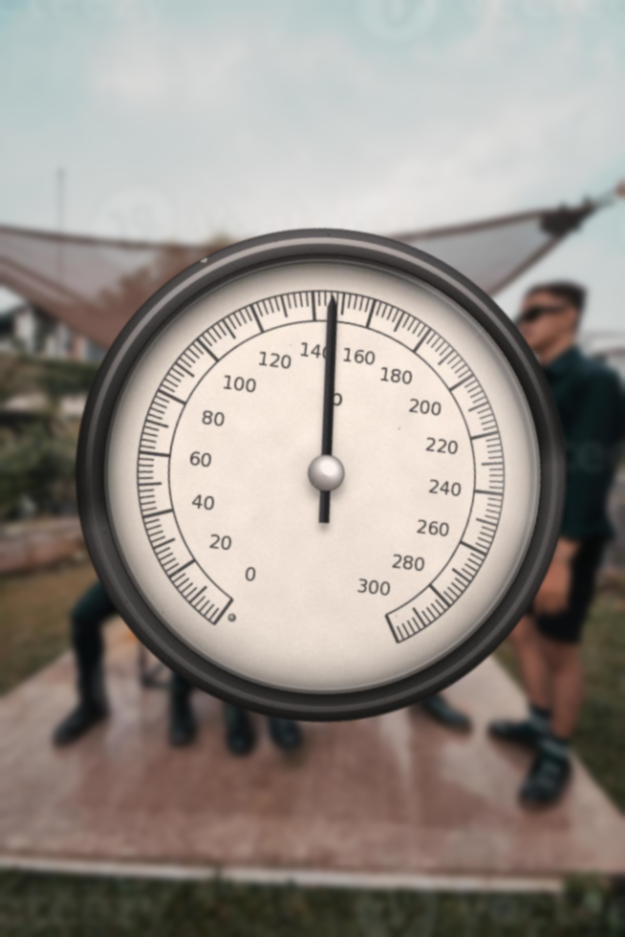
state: 146lb
